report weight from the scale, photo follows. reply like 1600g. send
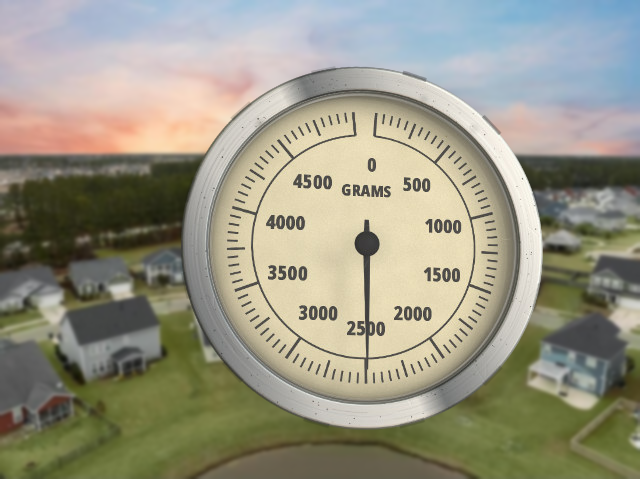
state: 2500g
